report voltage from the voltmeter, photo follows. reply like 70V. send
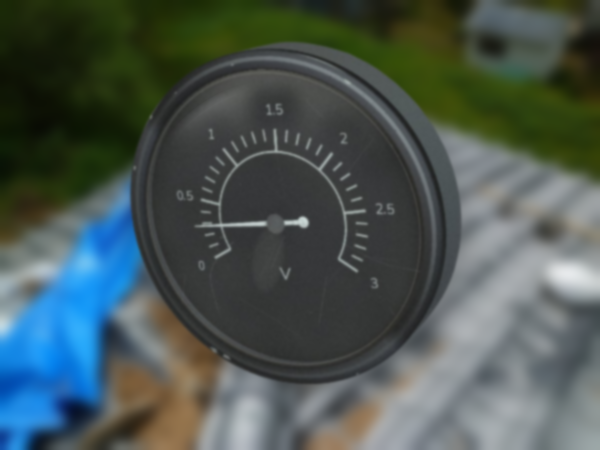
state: 0.3V
